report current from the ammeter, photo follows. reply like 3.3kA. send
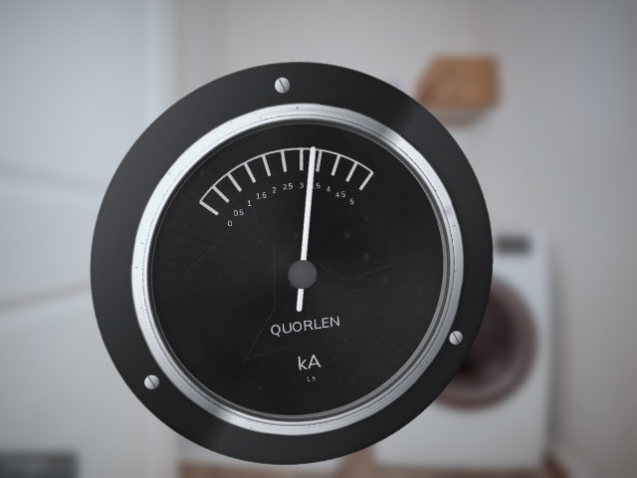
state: 3.25kA
